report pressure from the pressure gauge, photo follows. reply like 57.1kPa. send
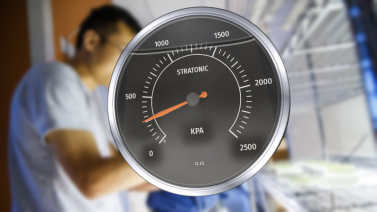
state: 250kPa
